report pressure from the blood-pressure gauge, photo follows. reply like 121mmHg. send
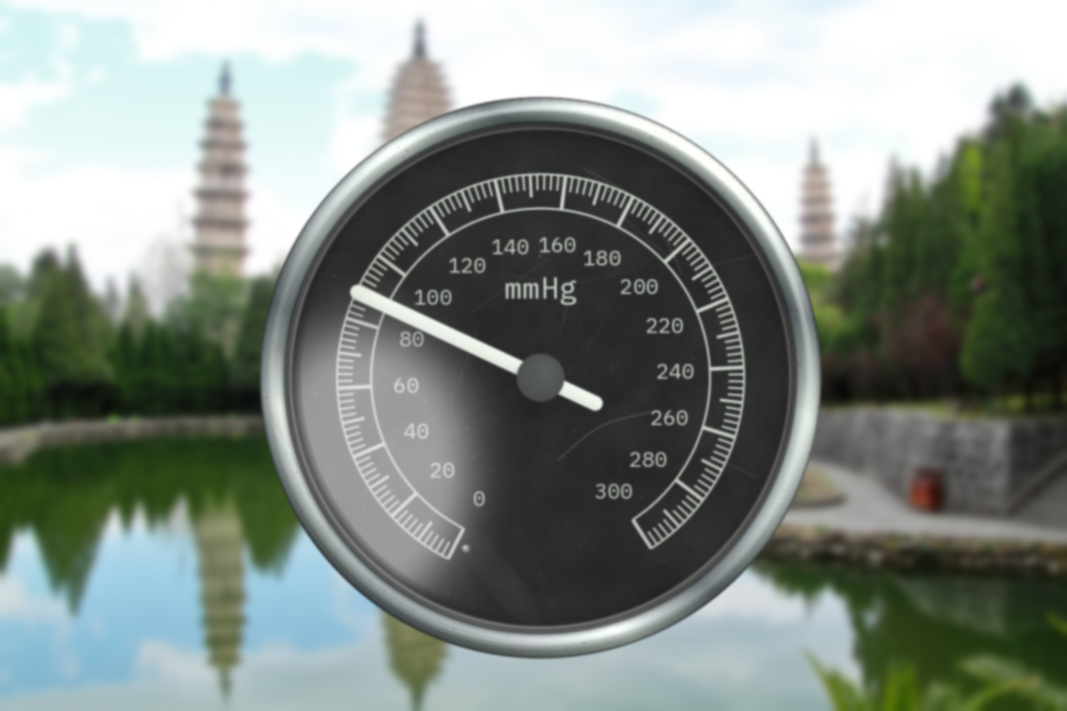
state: 88mmHg
